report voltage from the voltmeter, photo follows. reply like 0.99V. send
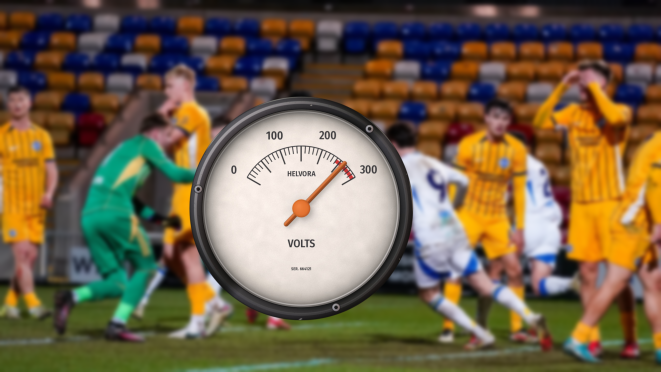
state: 260V
